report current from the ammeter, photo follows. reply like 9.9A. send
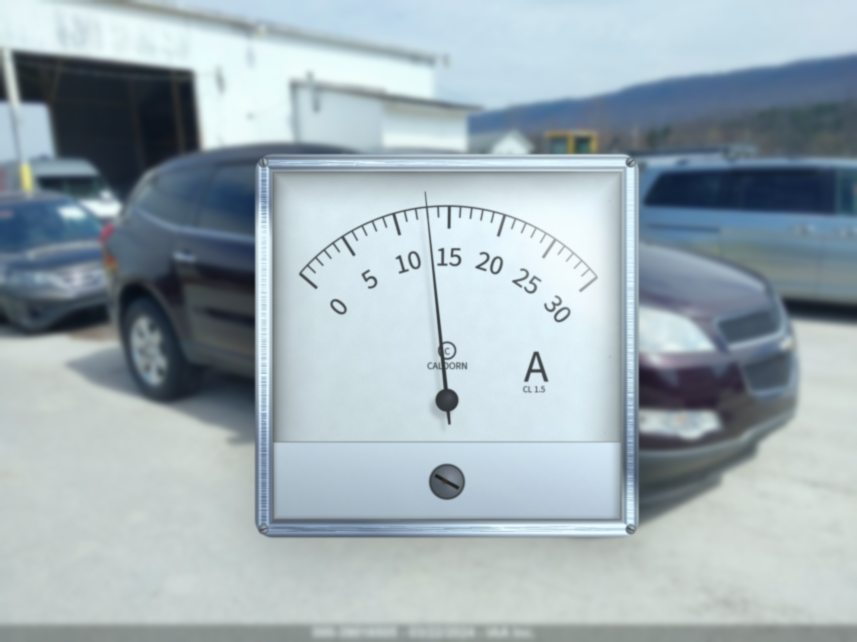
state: 13A
